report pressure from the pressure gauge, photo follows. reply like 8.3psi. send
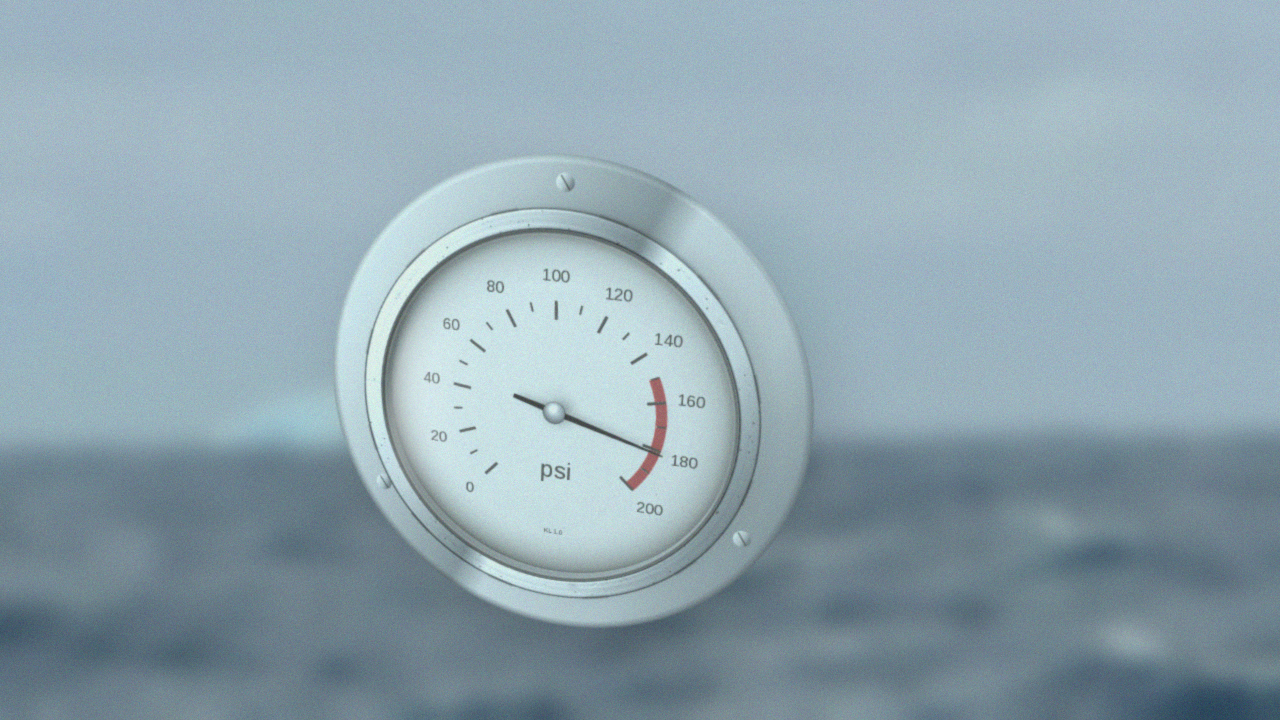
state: 180psi
